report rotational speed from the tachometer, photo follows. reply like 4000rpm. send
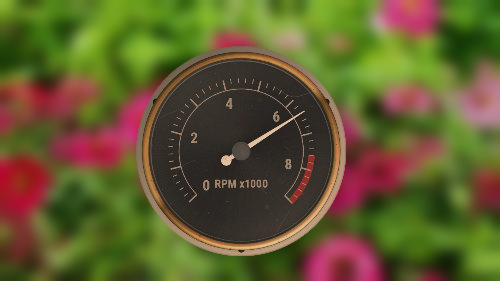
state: 6400rpm
